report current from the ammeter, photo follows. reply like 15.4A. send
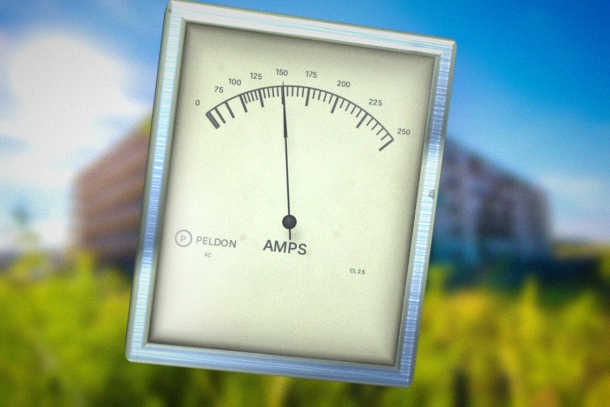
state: 150A
